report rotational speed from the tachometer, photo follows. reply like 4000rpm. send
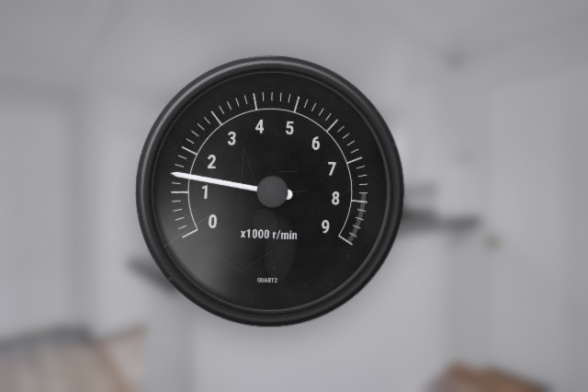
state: 1400rpm
